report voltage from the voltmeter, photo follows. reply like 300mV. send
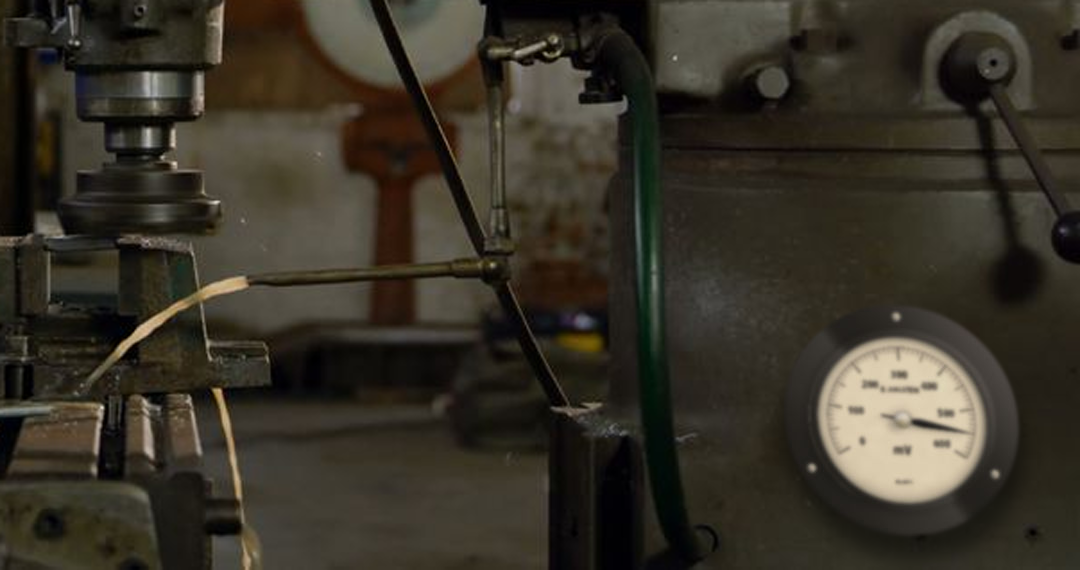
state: 550mV
